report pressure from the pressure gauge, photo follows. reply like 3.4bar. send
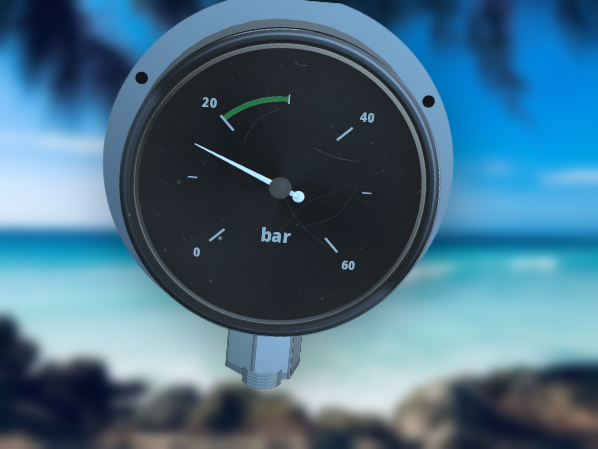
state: 15bar
